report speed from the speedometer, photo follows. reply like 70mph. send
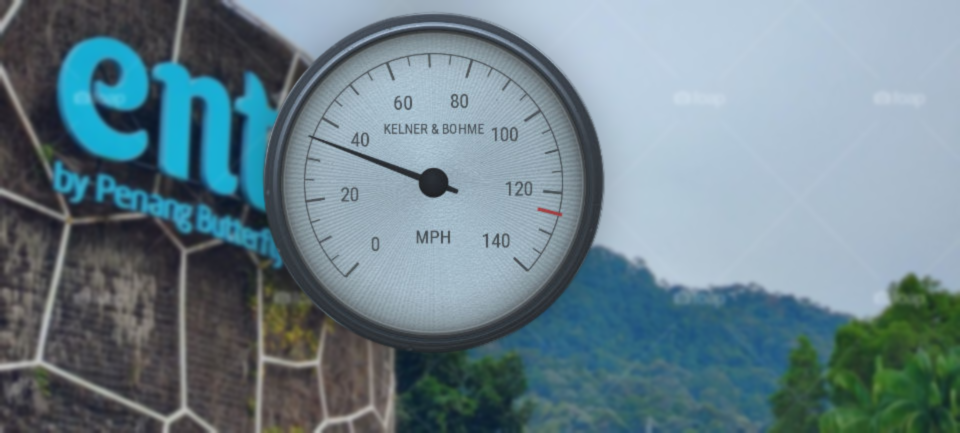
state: 35mph
